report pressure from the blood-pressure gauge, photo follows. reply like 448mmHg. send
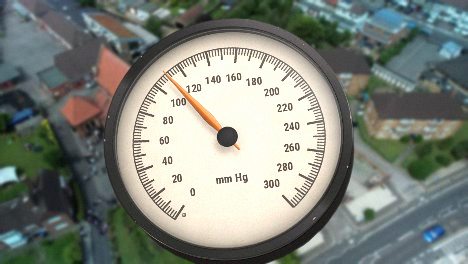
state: 110mmHg
